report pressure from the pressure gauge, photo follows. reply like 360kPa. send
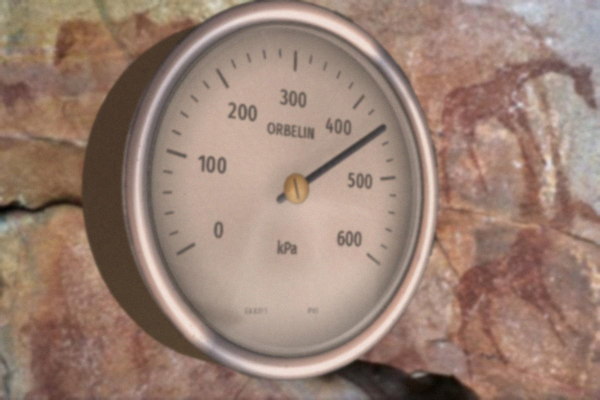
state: 440kPa
